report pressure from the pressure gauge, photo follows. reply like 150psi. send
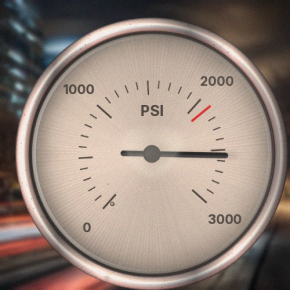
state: 2550psi
